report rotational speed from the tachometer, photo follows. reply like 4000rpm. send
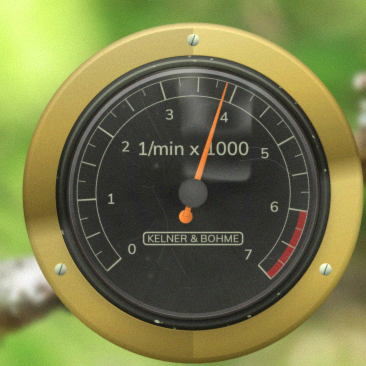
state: 3875rpm
